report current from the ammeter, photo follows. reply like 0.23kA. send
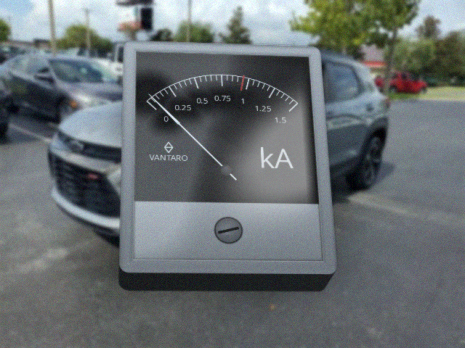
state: 0.05kA
